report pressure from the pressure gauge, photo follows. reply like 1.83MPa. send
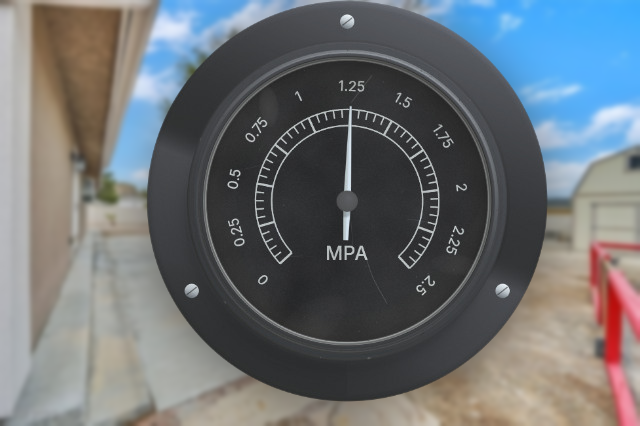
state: 1.25MPa
